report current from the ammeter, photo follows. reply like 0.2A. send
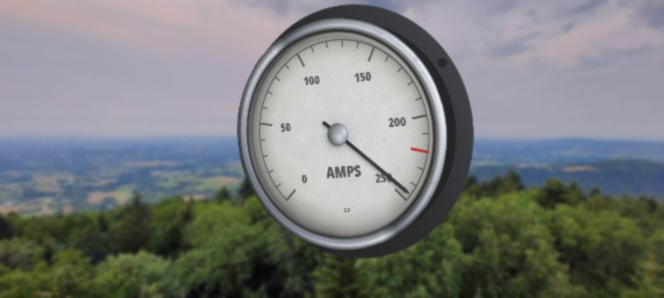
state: 245A
